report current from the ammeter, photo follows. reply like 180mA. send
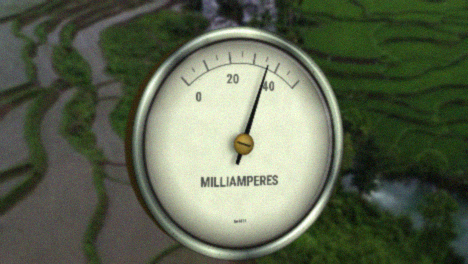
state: 35mA
